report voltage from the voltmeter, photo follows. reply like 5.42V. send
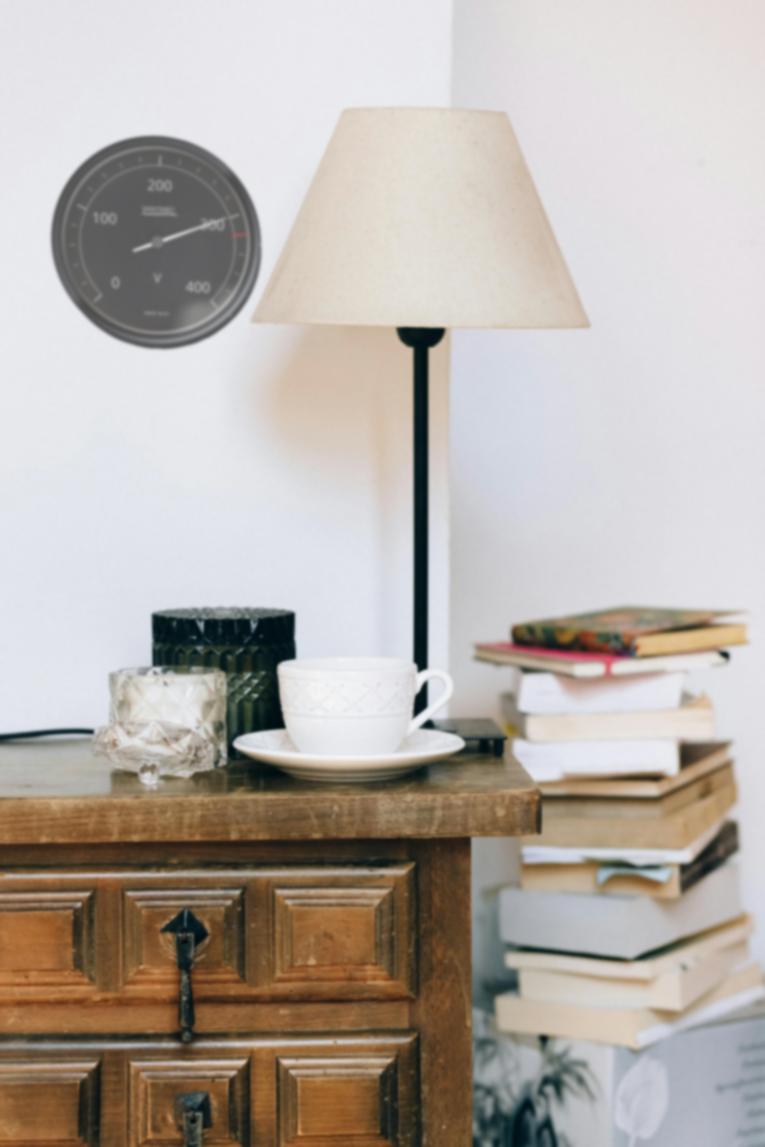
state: 300V
